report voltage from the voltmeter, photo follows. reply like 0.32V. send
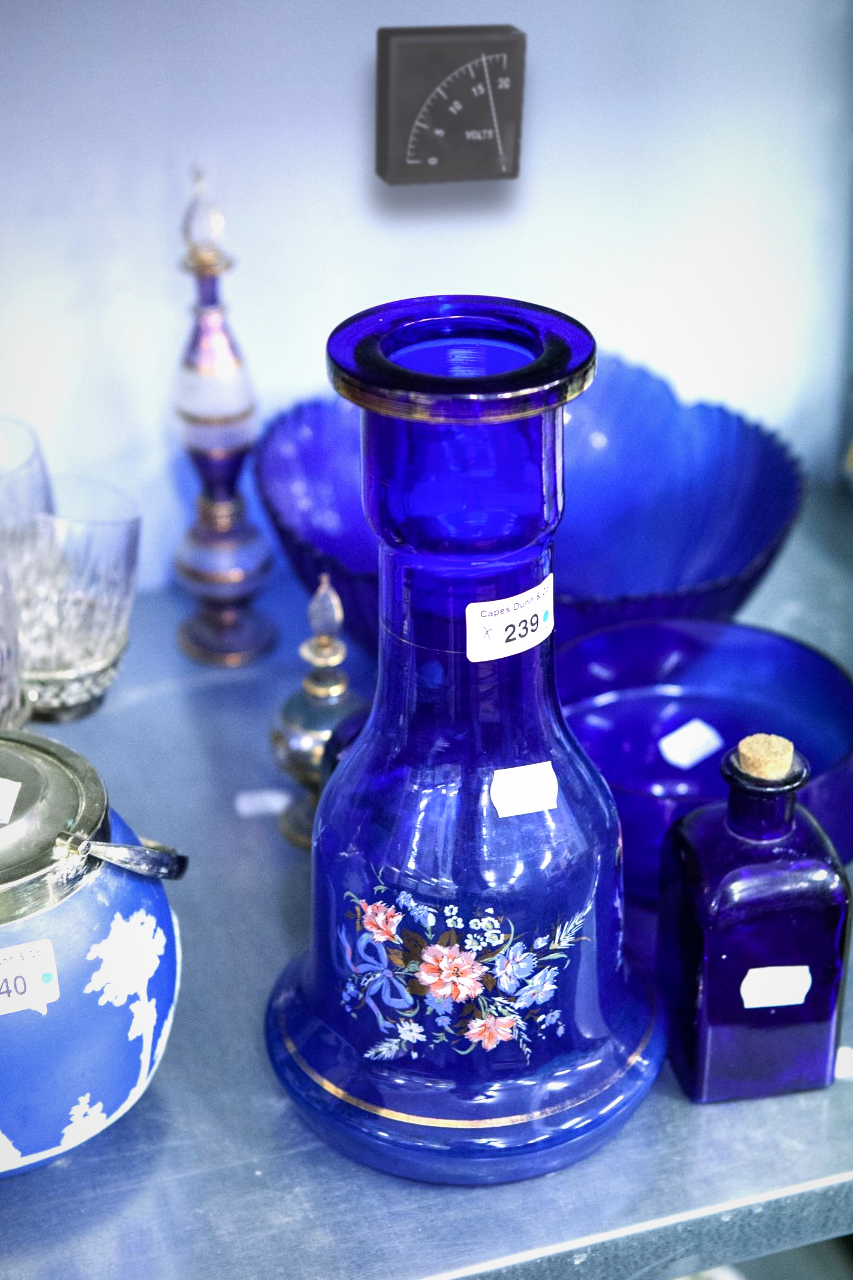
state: 17V
